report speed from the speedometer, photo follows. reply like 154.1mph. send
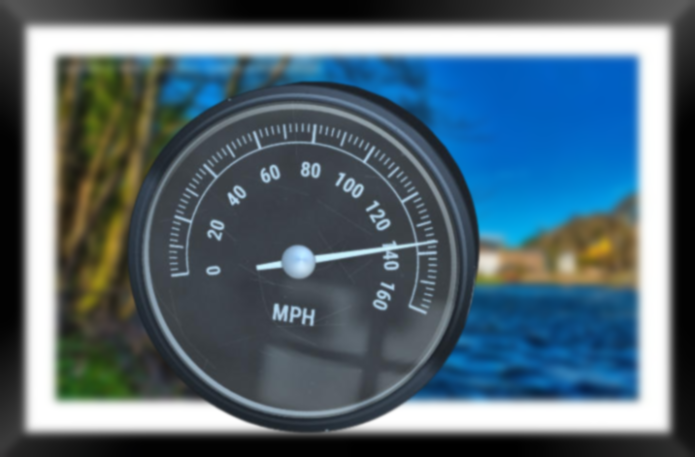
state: 136mph
